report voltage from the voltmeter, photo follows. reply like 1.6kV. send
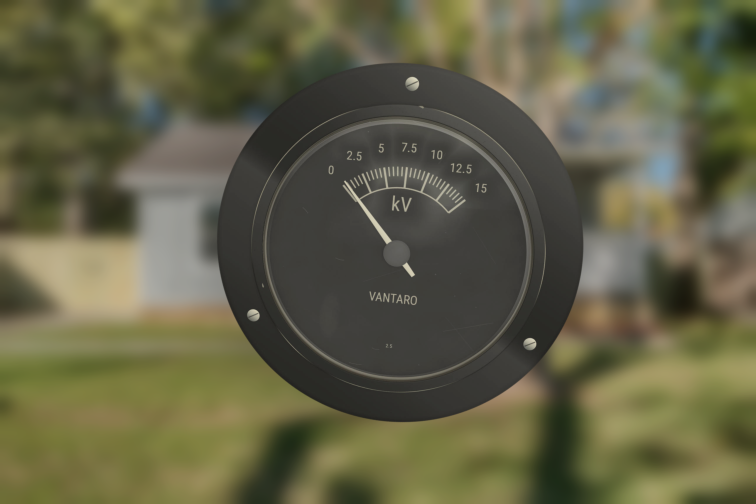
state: 0.5kV
